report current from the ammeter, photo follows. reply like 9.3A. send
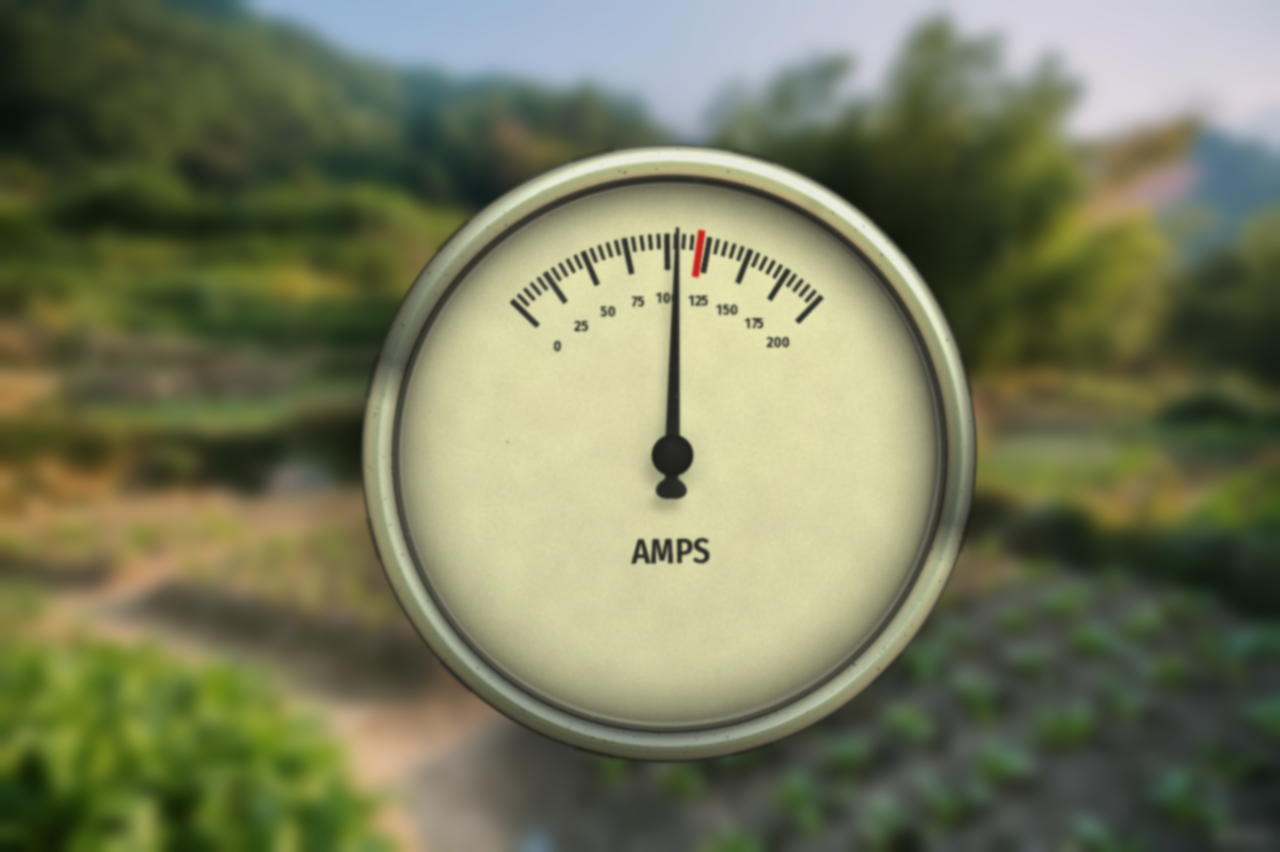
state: 105A
